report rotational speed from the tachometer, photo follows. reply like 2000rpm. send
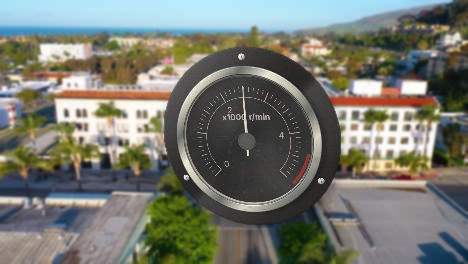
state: 2500rpm
